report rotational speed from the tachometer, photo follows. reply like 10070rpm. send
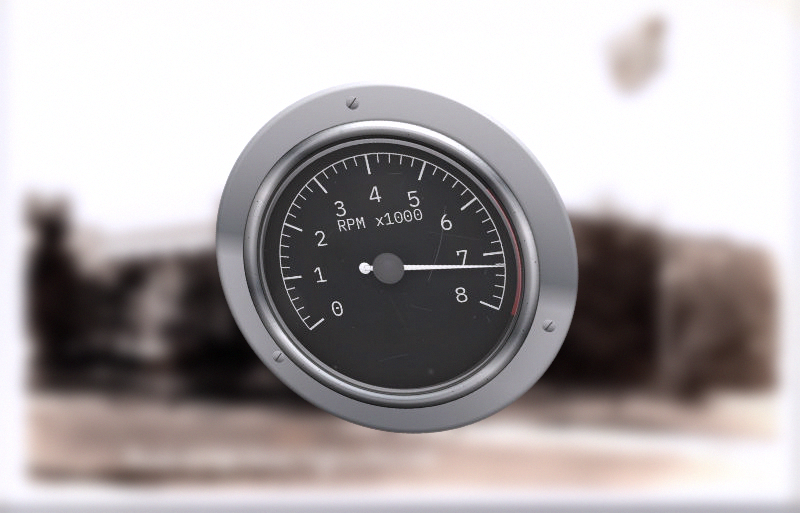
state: 7200rpm
